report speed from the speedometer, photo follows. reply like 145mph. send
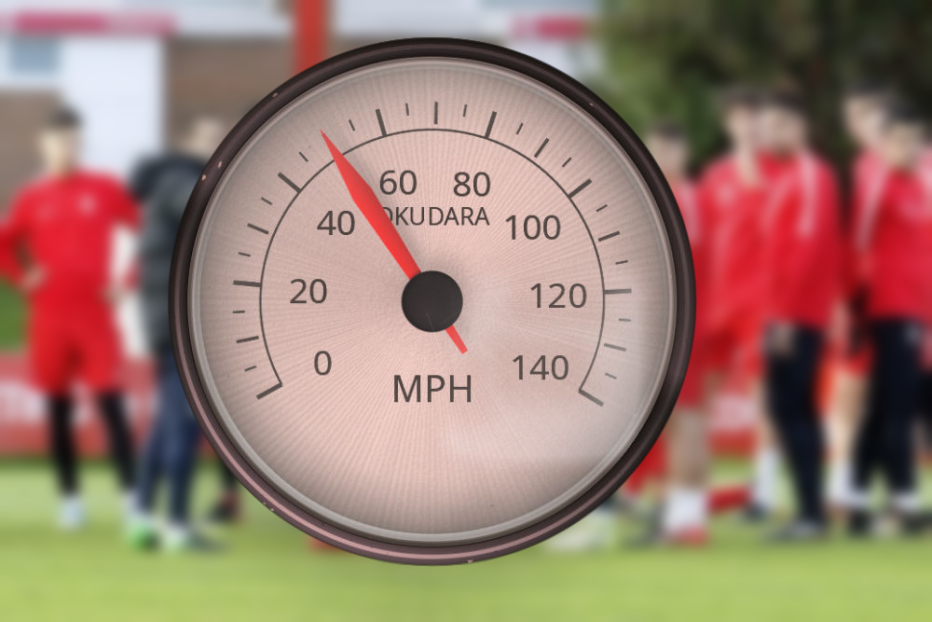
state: 50mph
